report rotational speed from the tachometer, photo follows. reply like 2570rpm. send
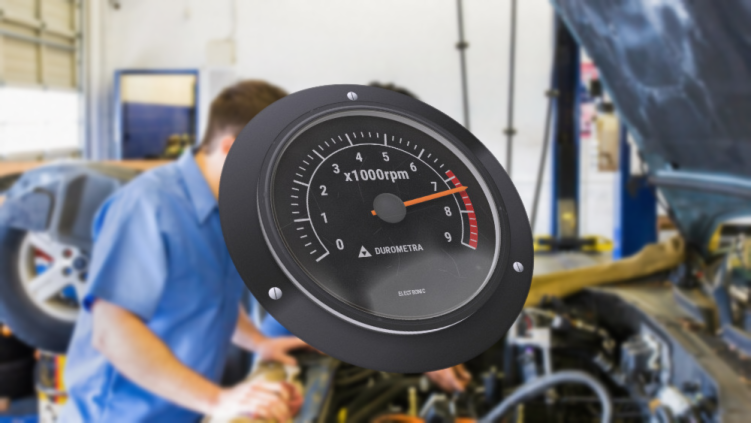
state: 7400rpm
